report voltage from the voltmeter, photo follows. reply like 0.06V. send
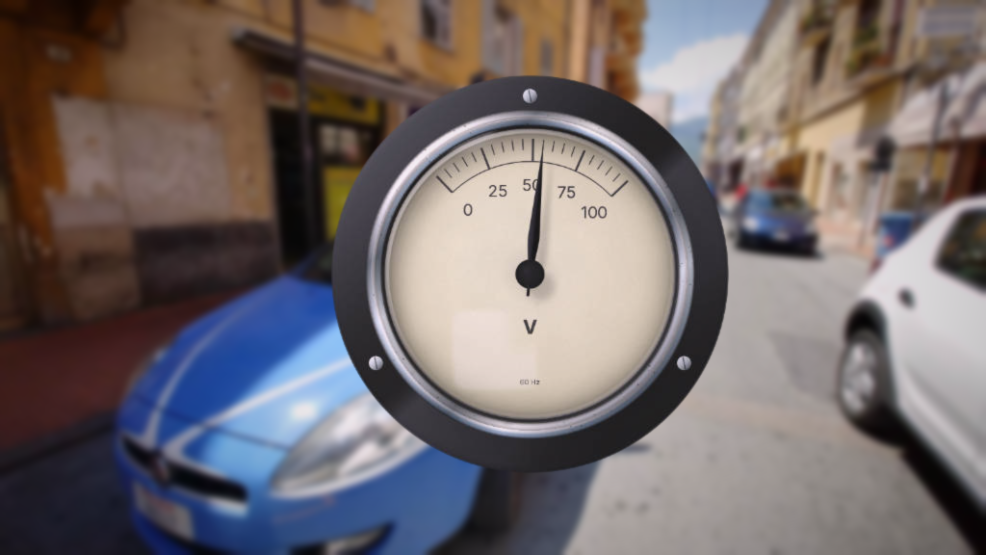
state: 55V
